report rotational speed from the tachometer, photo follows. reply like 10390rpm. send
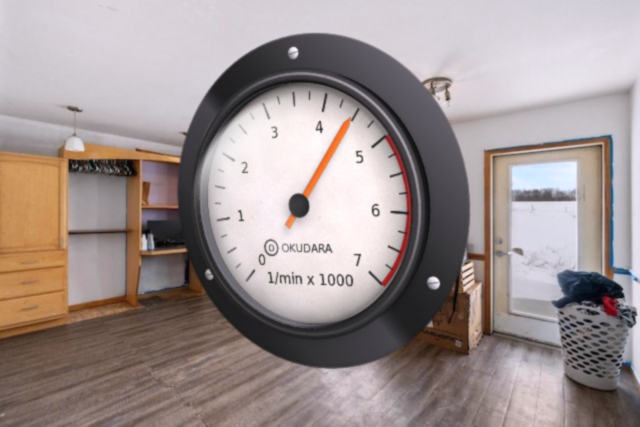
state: 4500rpm
